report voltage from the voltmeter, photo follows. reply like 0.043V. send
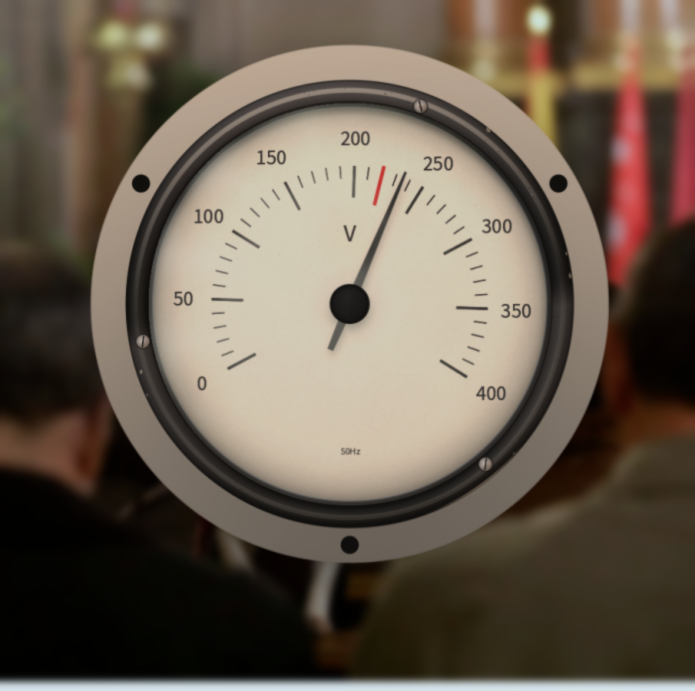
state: 235V
